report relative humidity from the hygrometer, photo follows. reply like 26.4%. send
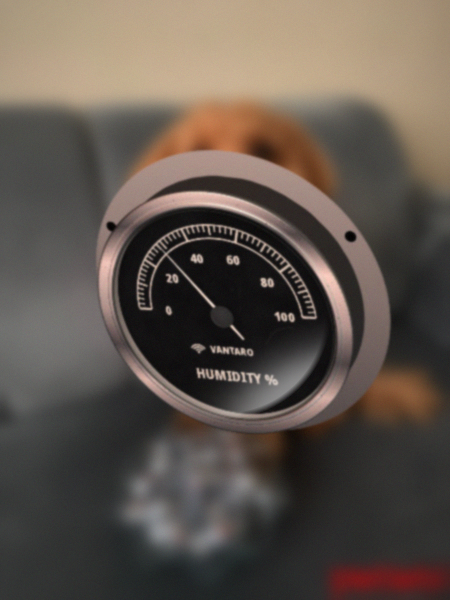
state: 30%
